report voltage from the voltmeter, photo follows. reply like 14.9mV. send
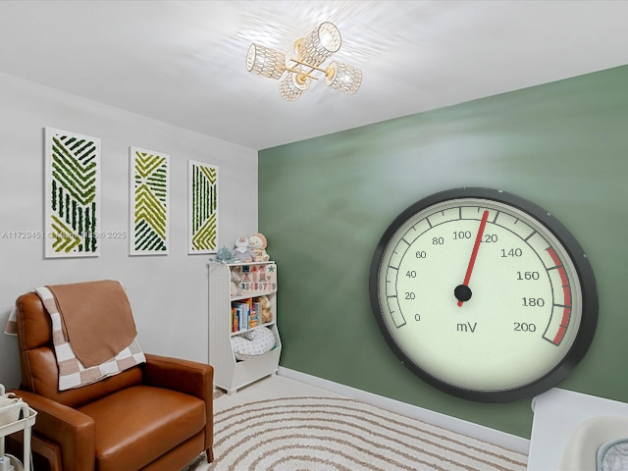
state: 115mV
